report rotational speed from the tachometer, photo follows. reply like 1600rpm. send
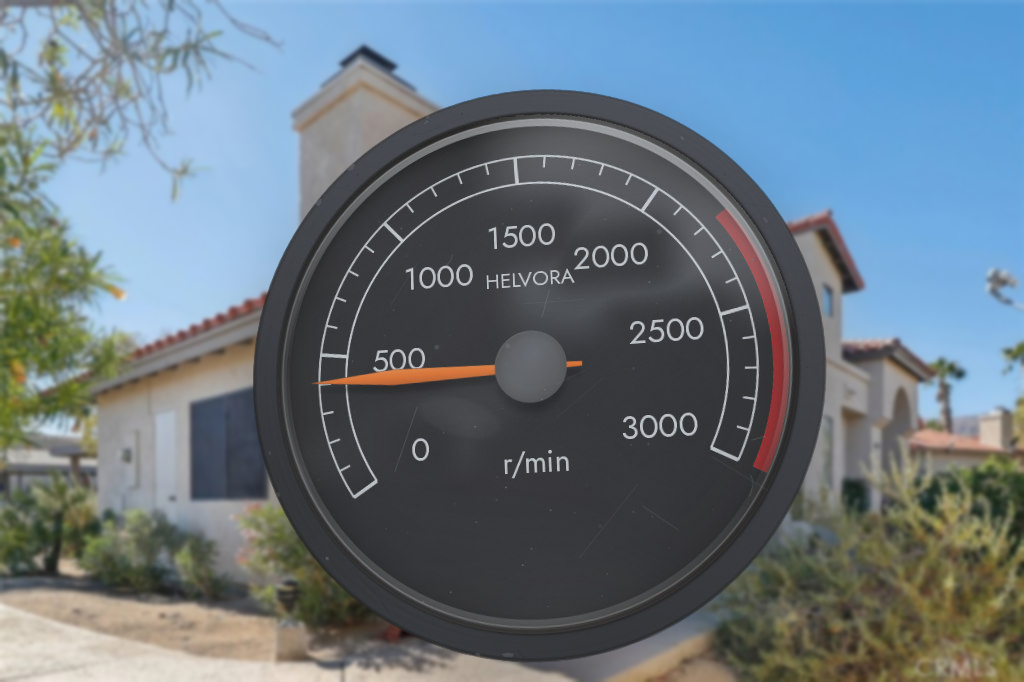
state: 400rpm
